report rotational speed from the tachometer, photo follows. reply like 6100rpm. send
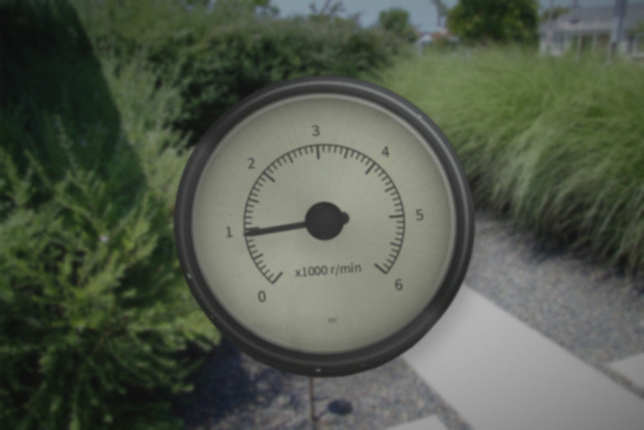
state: 900rpm
